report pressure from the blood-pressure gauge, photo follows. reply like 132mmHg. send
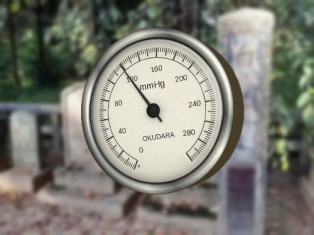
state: 120mmHg
